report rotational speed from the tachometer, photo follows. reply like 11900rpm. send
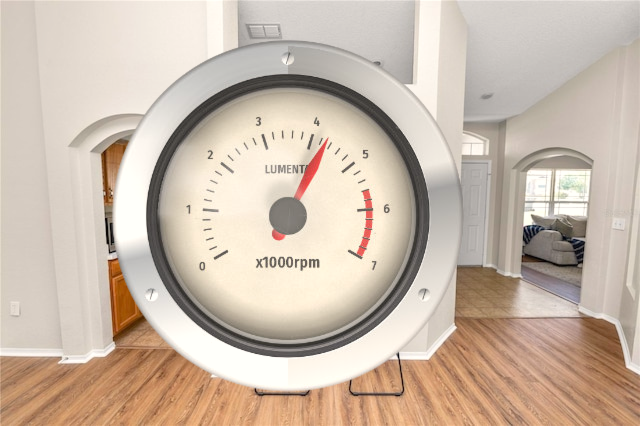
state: 4300rpm
